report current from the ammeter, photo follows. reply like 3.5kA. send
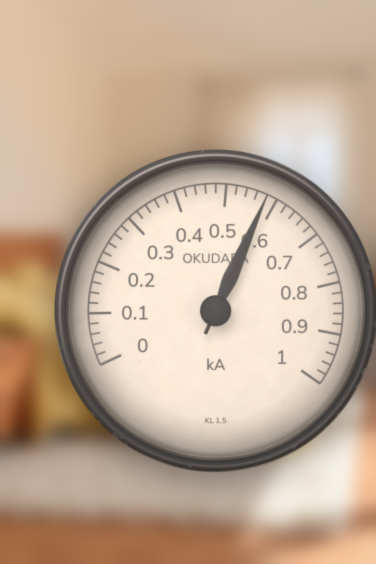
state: 0.58kA
